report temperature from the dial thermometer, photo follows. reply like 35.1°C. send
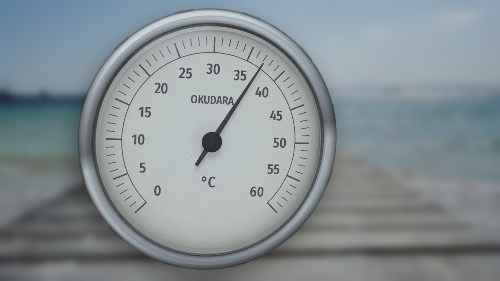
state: 37°C
